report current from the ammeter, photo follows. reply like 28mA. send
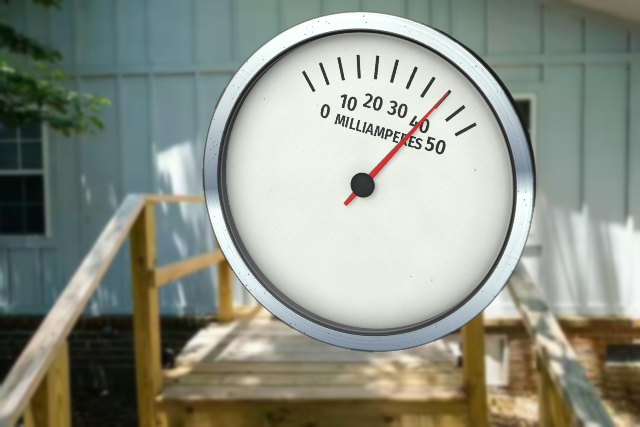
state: 40mA
